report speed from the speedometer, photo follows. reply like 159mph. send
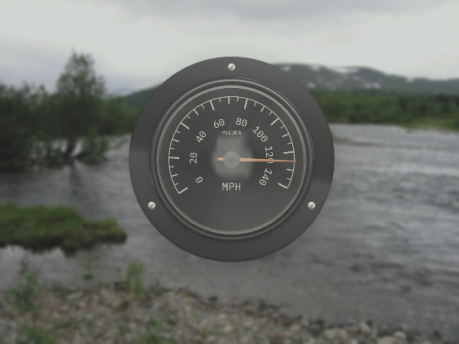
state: 125mph
